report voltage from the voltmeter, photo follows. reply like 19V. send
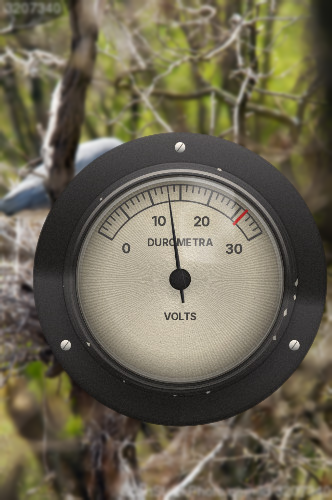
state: 13V
